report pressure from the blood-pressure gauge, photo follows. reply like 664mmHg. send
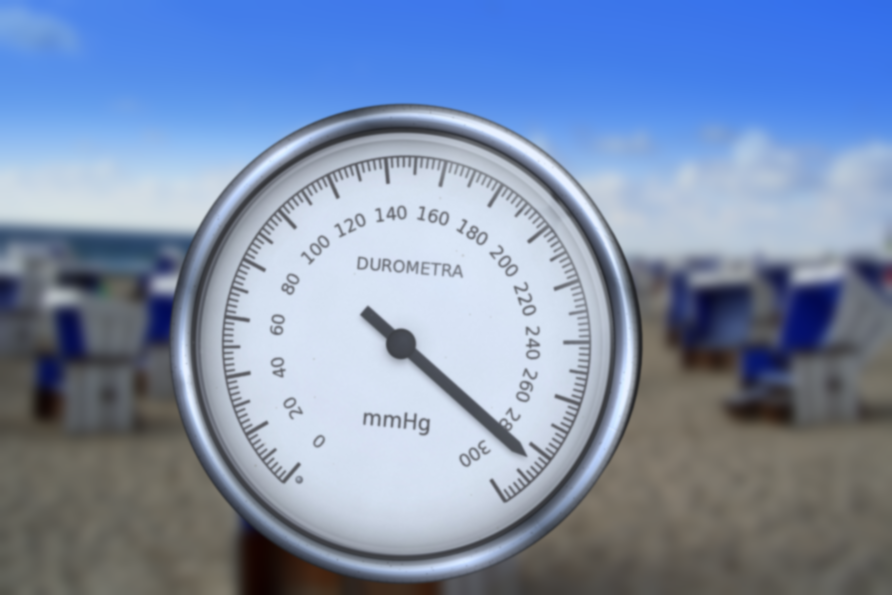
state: 284mmHg
